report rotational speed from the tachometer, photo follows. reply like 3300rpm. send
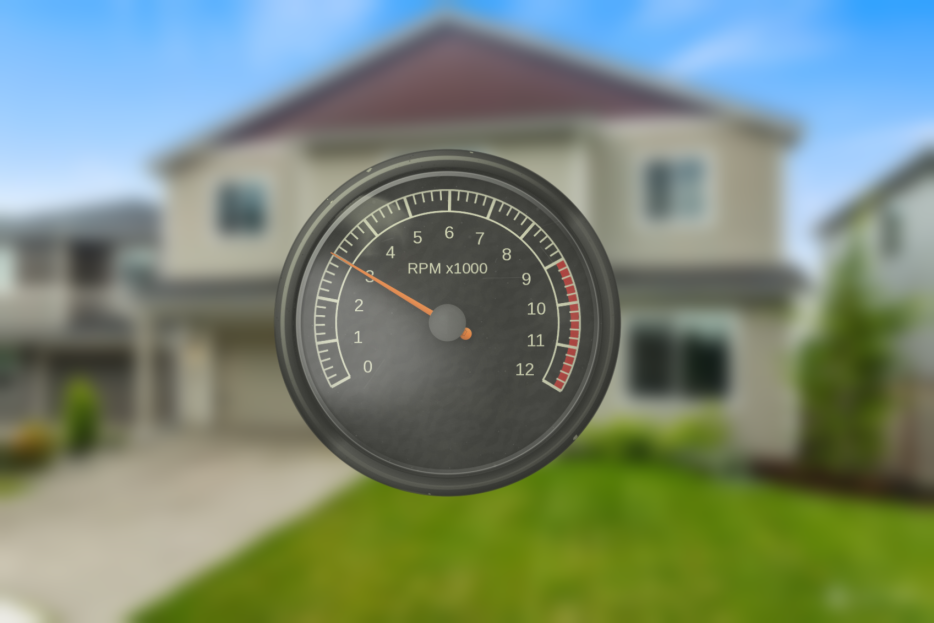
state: 3000rpm
